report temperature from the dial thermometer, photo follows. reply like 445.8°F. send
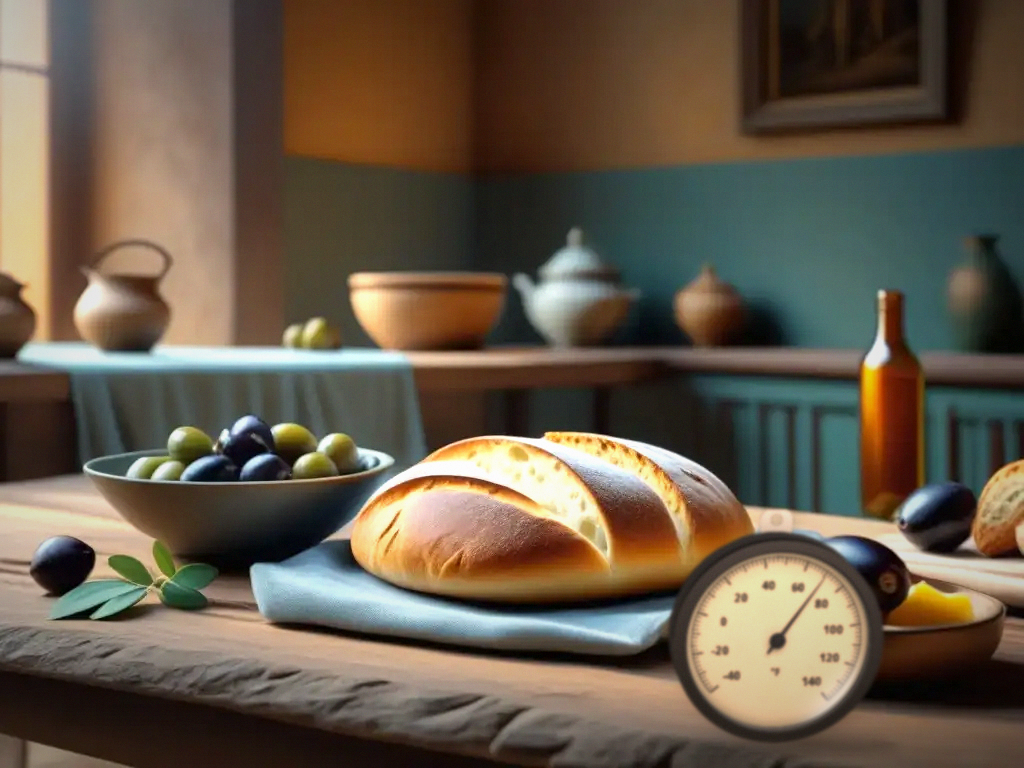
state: 70°F
